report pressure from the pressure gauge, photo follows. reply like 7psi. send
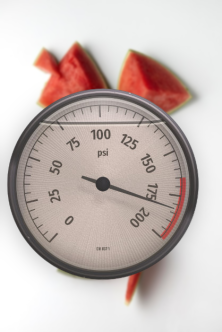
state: 182.5psi
